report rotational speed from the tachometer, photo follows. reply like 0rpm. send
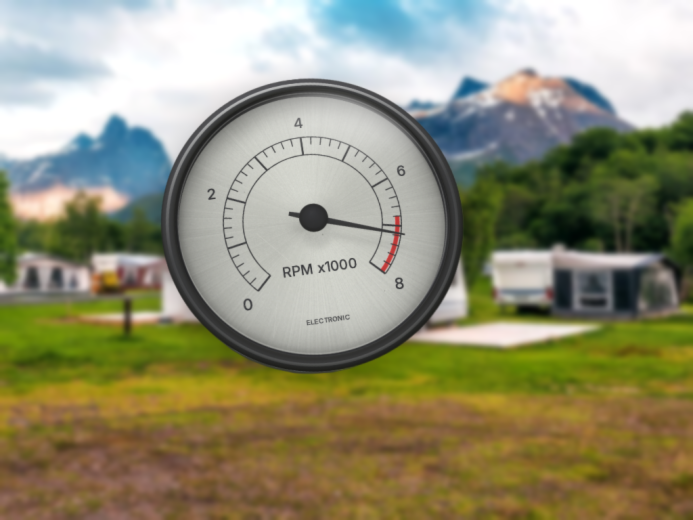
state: 7200rpm
